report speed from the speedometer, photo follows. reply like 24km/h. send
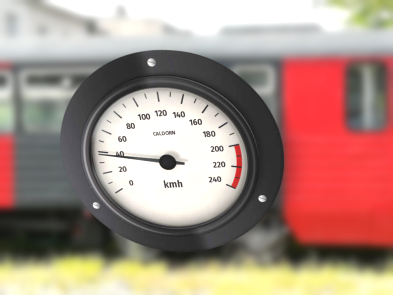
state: 40km/h
